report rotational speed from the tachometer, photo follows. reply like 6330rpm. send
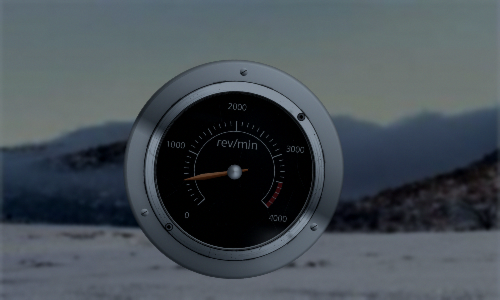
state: 500rpm
